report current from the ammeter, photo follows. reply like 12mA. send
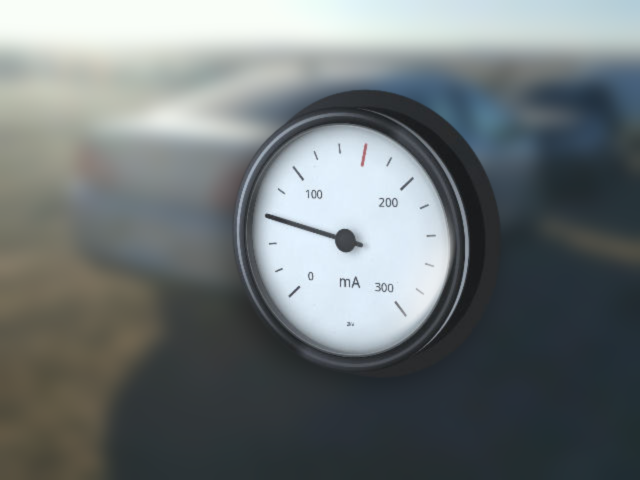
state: 60mA
